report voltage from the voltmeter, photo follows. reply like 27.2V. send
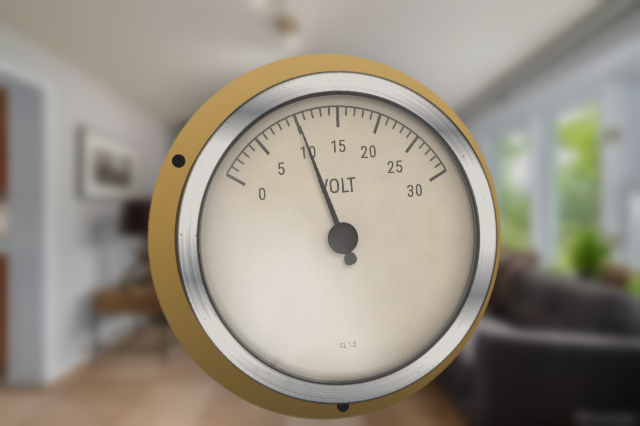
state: 10V
